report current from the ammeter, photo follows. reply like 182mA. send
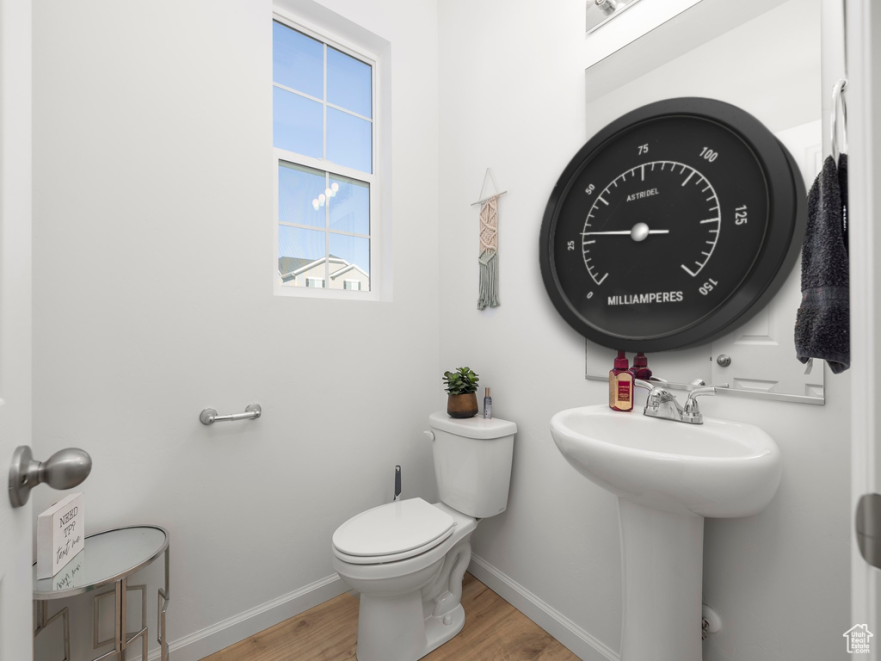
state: 30mA
